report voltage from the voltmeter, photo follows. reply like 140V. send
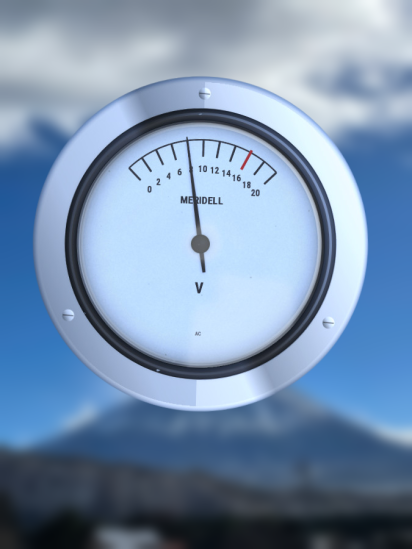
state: 8V
